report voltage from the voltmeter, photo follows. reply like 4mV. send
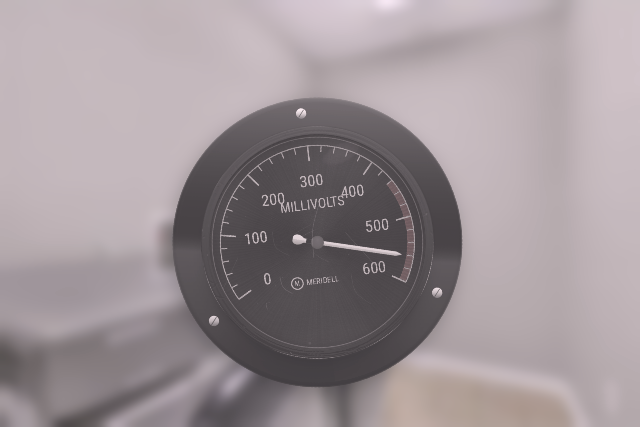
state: 560mV
